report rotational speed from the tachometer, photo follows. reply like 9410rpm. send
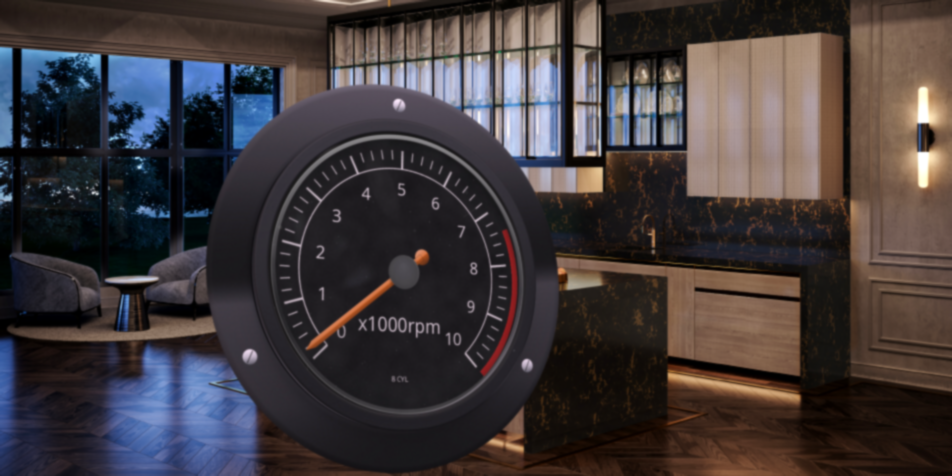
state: 200rpm
